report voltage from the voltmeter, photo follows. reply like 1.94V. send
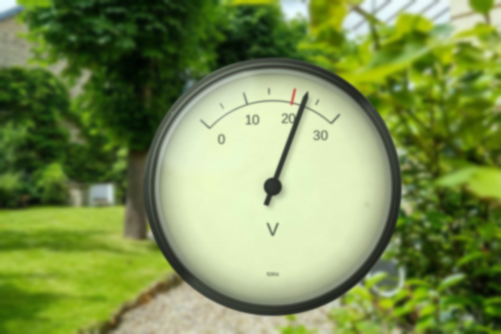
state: 22.5V
